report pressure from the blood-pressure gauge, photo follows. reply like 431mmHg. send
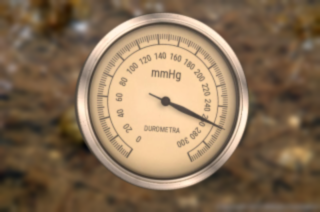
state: 260mmHg
